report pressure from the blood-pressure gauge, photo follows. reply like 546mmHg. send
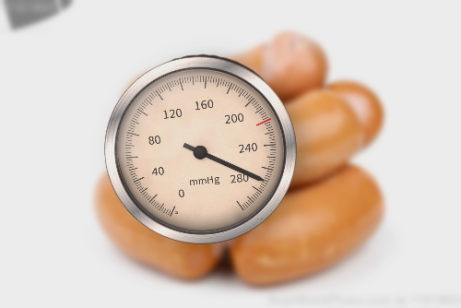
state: 270mmHg
